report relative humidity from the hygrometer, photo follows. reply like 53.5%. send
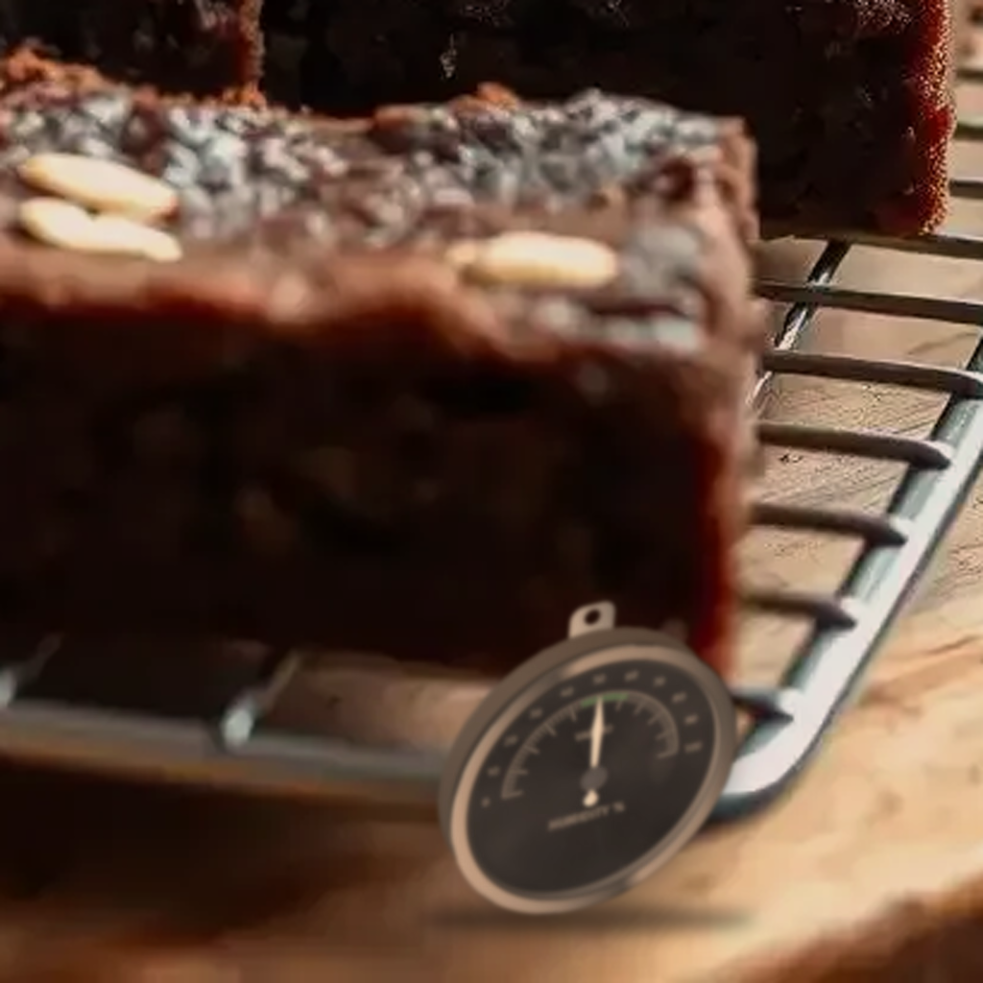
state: 50%
